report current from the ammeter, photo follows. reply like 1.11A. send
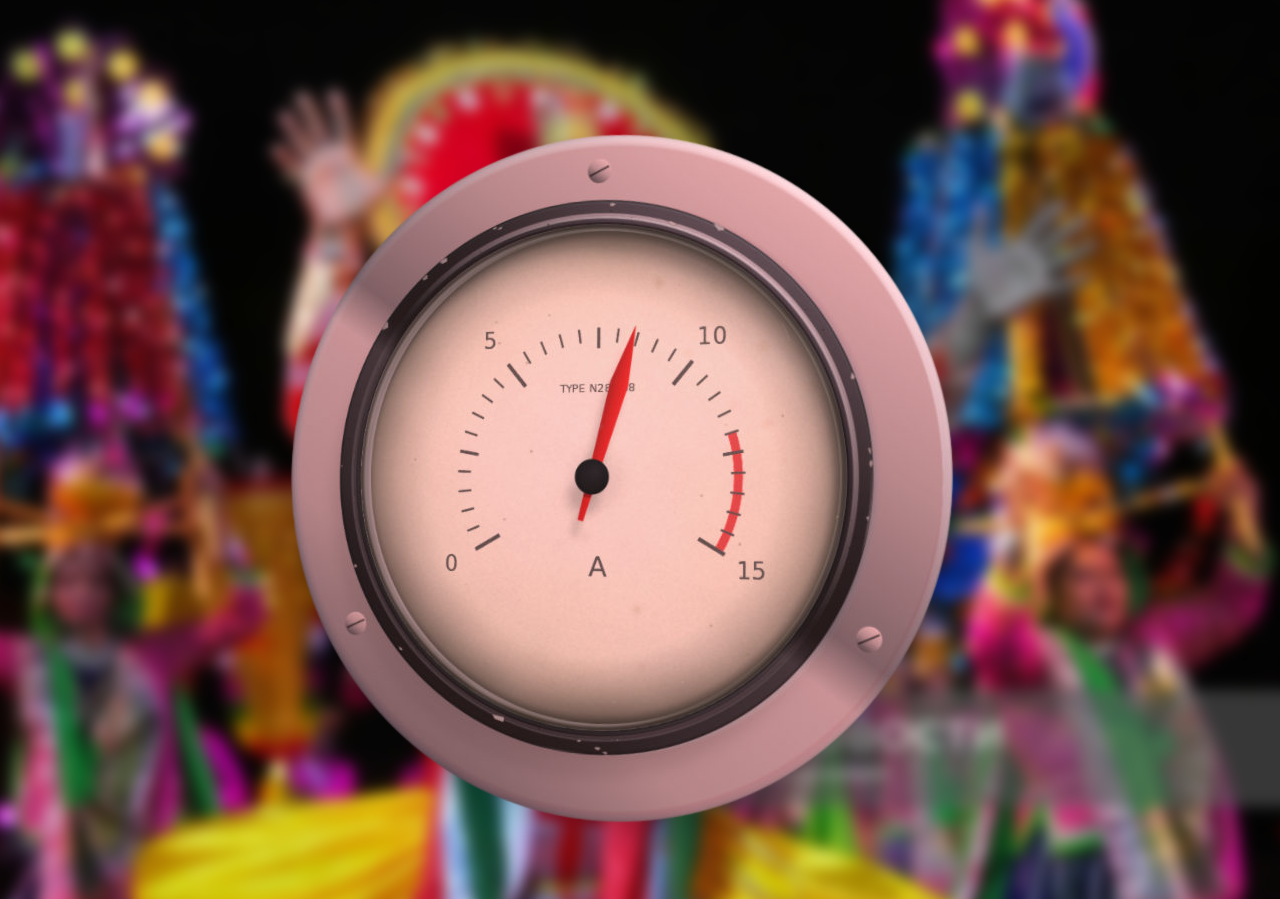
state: 8.5A
